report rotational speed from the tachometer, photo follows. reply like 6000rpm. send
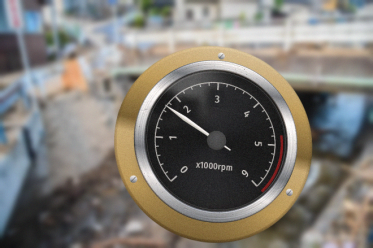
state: 1700rpm
